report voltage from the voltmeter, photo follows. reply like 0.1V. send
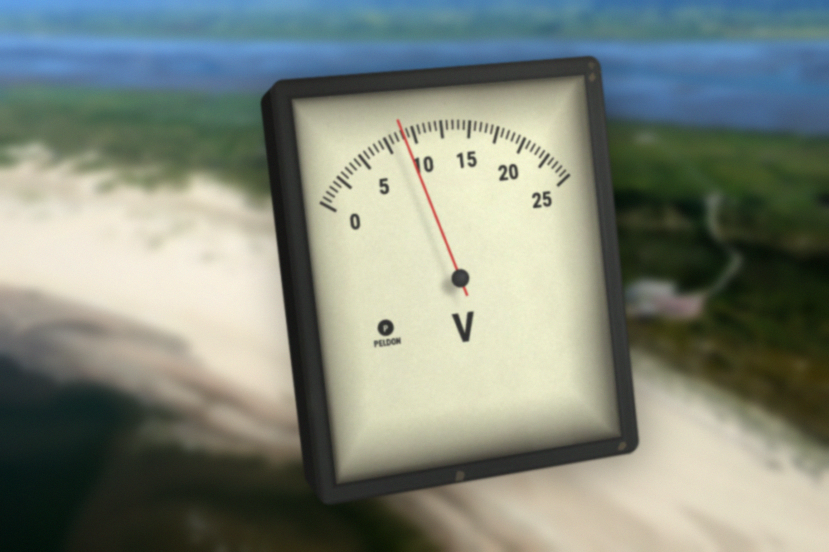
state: 9V
